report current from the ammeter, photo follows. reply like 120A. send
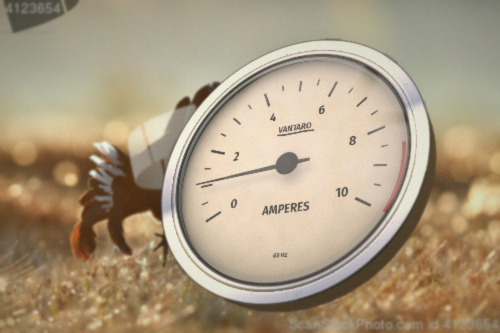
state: 1A
